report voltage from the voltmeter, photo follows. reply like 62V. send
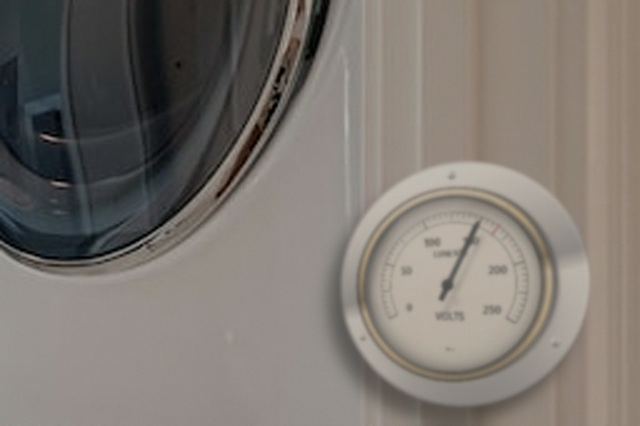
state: 150V
